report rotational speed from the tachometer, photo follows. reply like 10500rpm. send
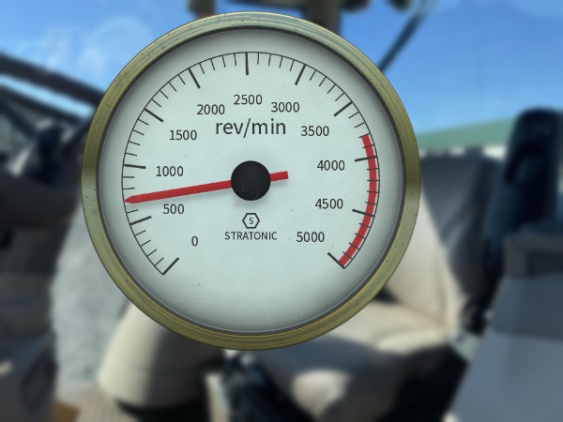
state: 700rpm
